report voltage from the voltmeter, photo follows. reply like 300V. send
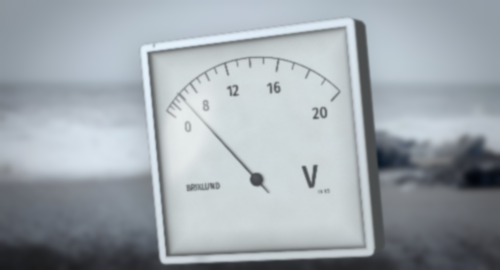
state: 6V
